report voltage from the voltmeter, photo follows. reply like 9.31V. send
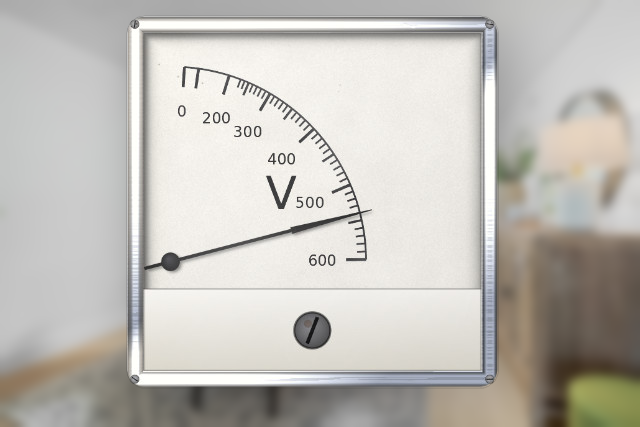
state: 540V
